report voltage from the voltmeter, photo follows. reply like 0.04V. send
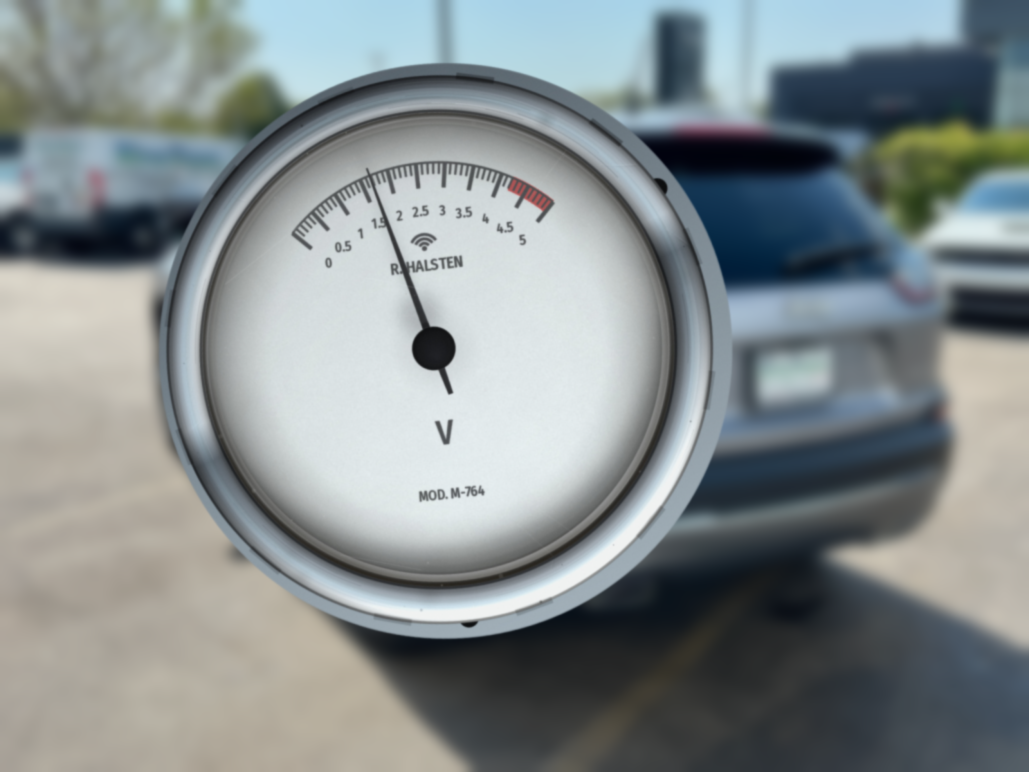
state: 1.7V
